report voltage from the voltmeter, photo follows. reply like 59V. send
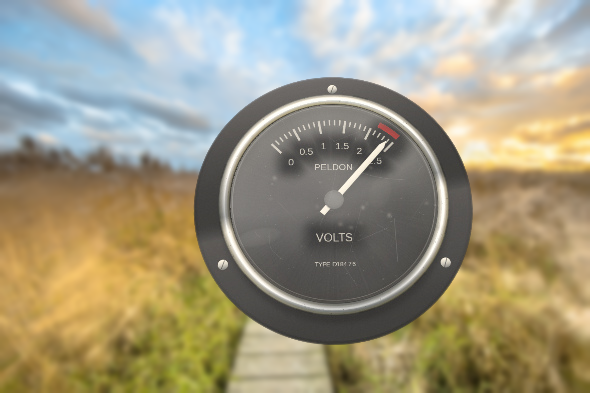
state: 2.4V
